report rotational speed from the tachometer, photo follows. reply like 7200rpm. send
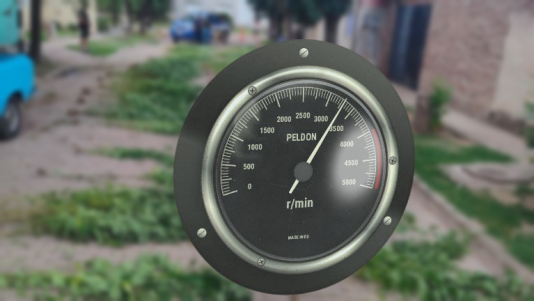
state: 3250rpm
